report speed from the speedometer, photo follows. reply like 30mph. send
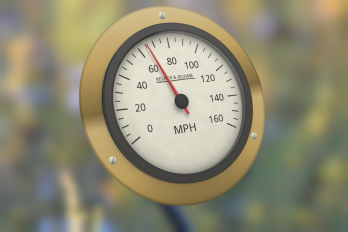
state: 65mph
